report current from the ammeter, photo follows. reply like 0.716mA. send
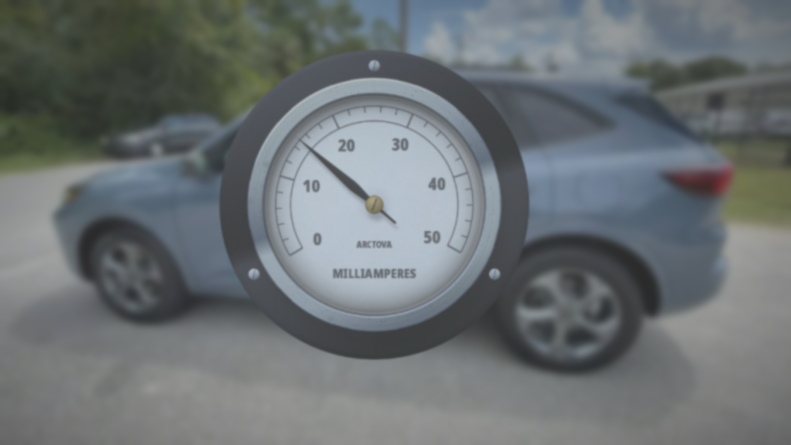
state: 15mA
